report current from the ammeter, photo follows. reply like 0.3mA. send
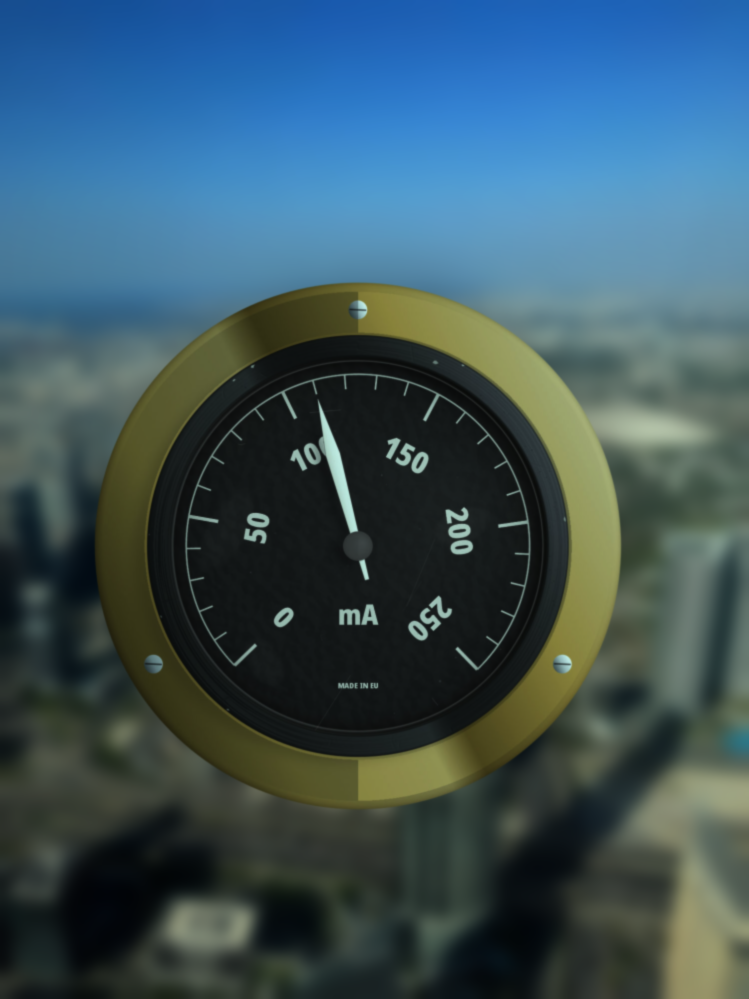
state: 110mA
